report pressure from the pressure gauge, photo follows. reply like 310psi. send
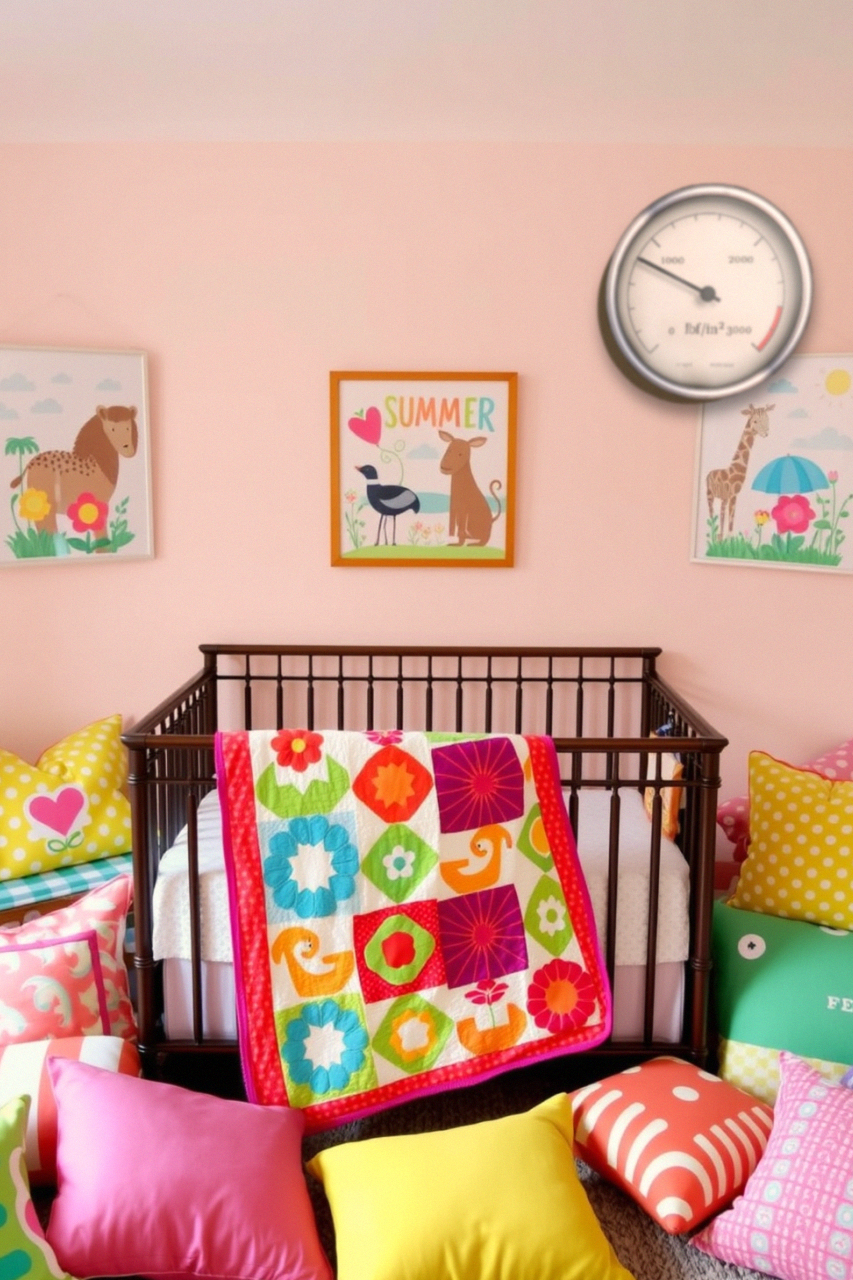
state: 800psi
